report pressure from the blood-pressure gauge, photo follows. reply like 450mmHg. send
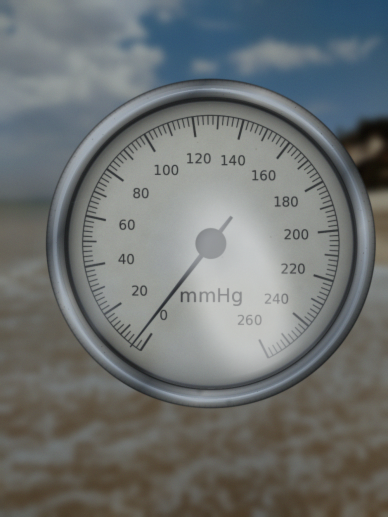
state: 4mmHg
